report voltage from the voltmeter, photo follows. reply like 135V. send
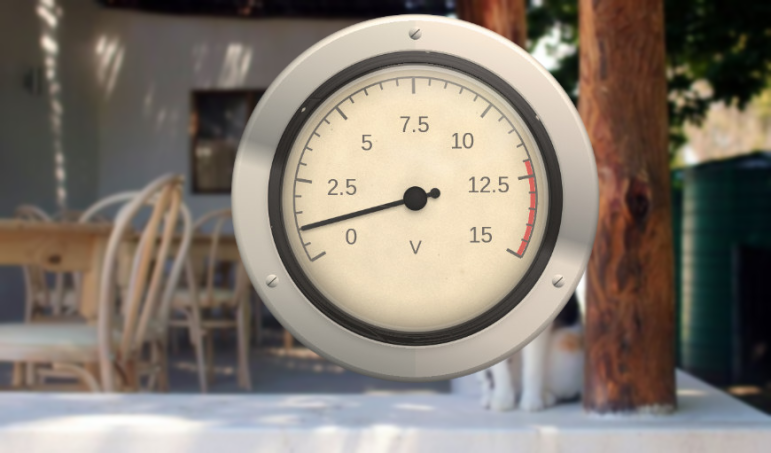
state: 1V
